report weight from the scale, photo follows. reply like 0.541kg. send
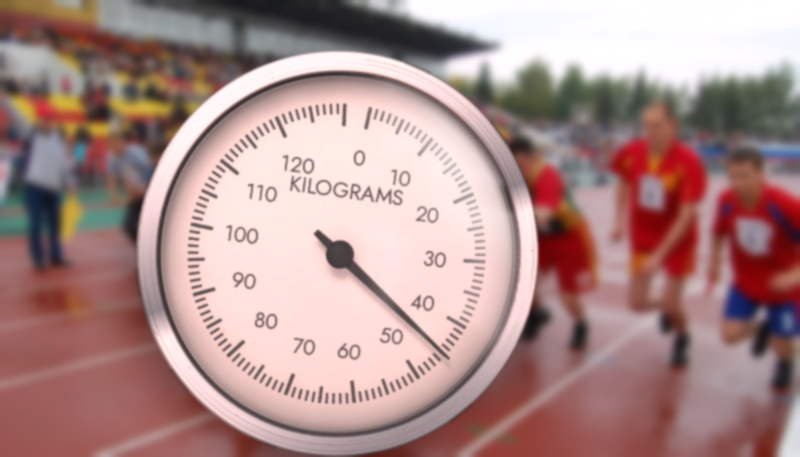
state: 45kg
